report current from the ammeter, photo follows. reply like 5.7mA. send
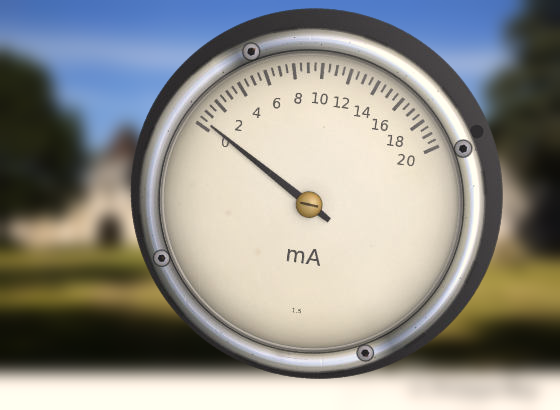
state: 0.5mA
